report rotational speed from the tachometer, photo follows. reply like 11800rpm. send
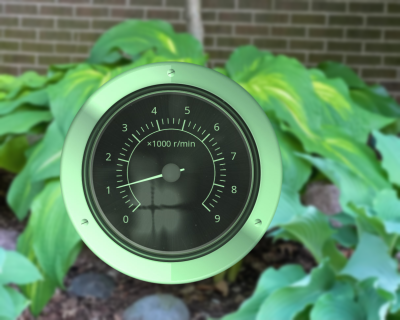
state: 1000rpm
